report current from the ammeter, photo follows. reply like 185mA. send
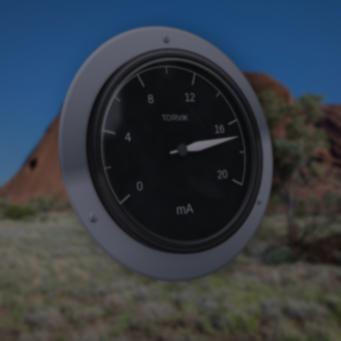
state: 17mA
